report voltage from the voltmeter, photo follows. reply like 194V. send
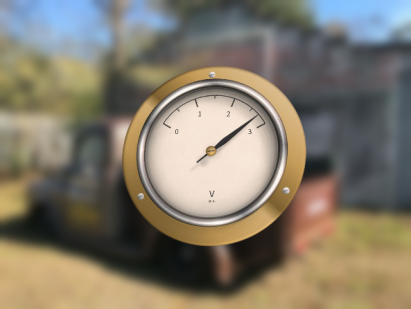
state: 2.75V
